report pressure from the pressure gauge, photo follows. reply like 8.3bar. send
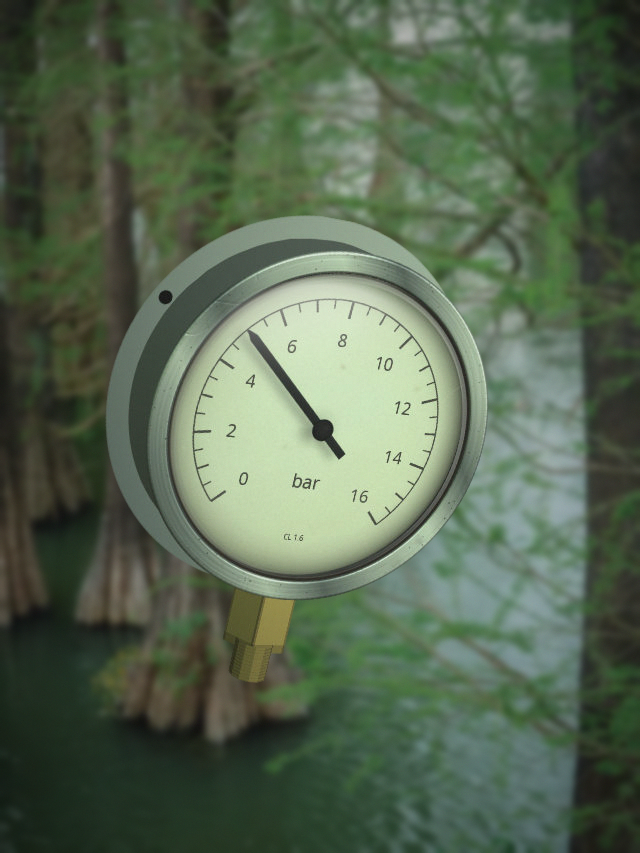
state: 5bar
